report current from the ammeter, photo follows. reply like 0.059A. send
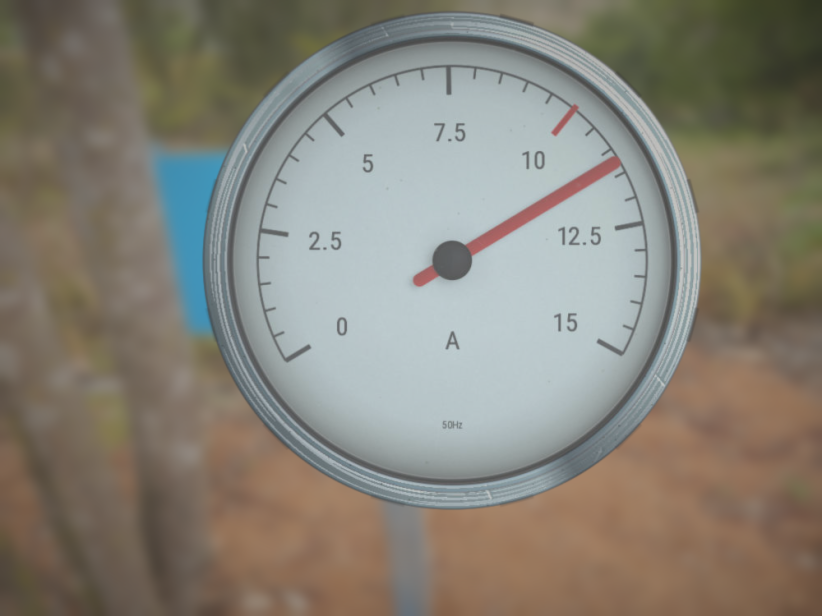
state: 11.25A
